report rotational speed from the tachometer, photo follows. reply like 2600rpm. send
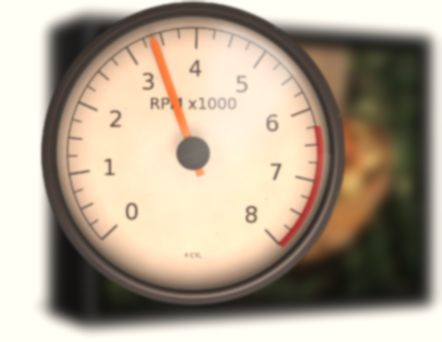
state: 3375rpm
